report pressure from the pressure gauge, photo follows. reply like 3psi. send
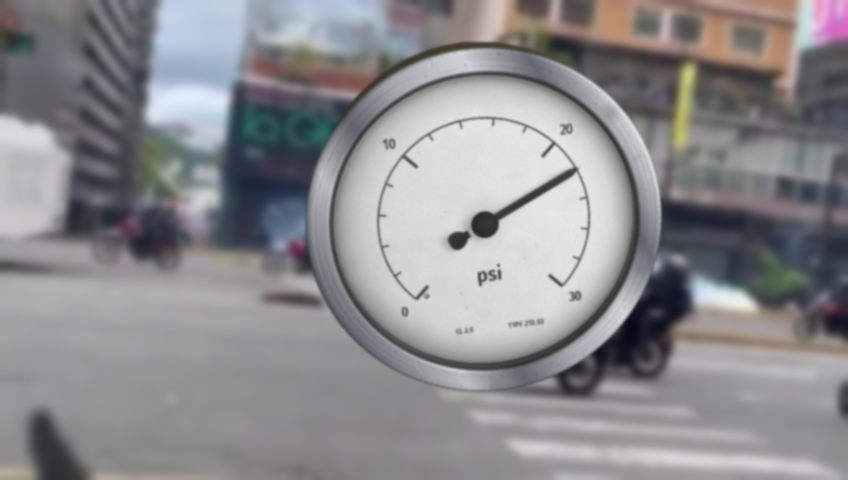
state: 22psi
